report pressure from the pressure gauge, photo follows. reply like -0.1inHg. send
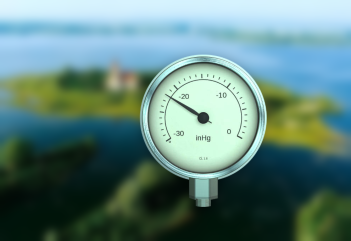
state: -22inHg
